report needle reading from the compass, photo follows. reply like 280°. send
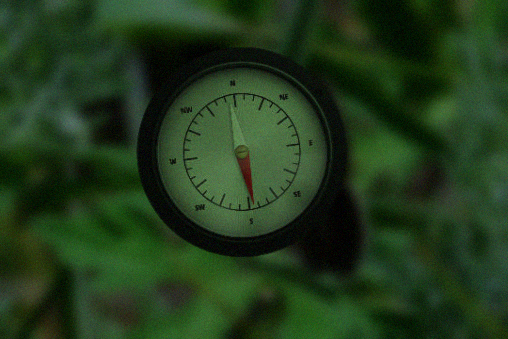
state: 175°
